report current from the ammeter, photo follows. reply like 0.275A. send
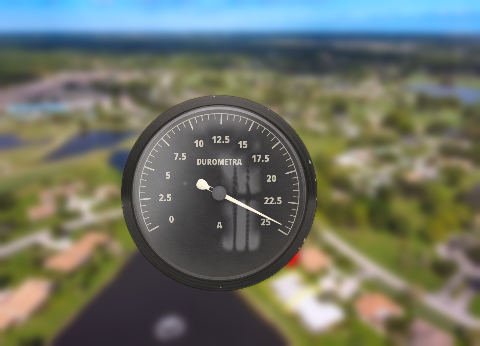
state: 24.5A
